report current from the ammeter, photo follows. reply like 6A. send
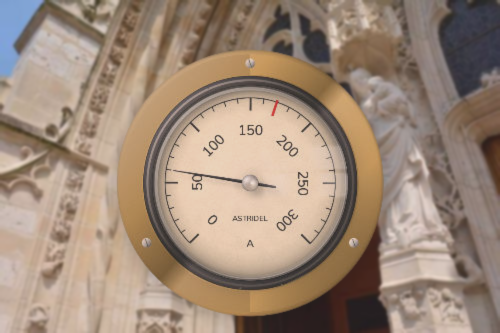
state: 60A
